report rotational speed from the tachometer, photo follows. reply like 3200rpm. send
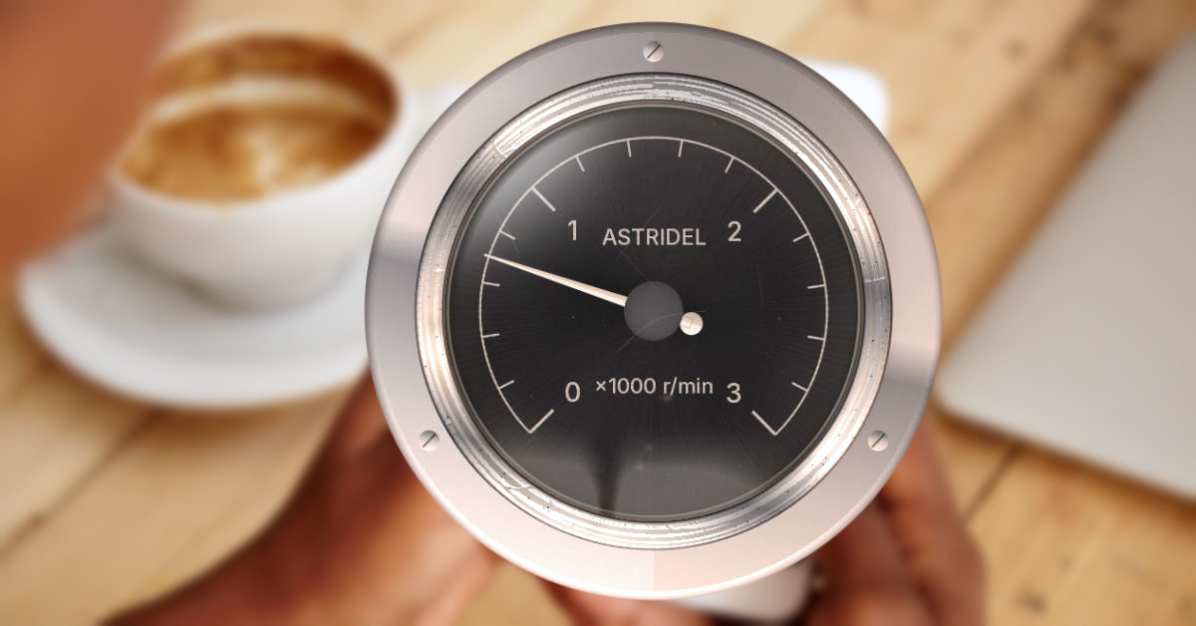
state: 700rpm
